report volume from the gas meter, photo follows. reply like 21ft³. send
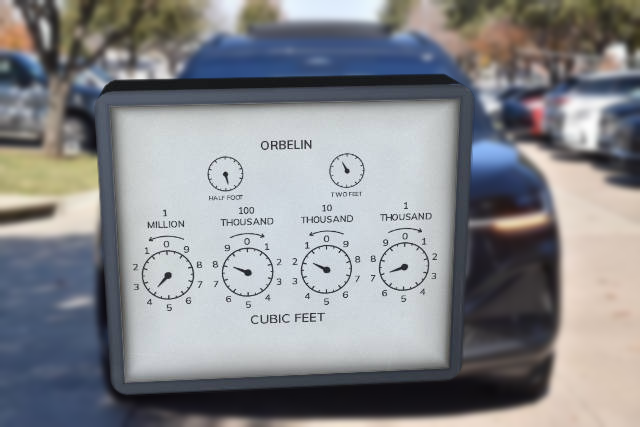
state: 381700ft³
